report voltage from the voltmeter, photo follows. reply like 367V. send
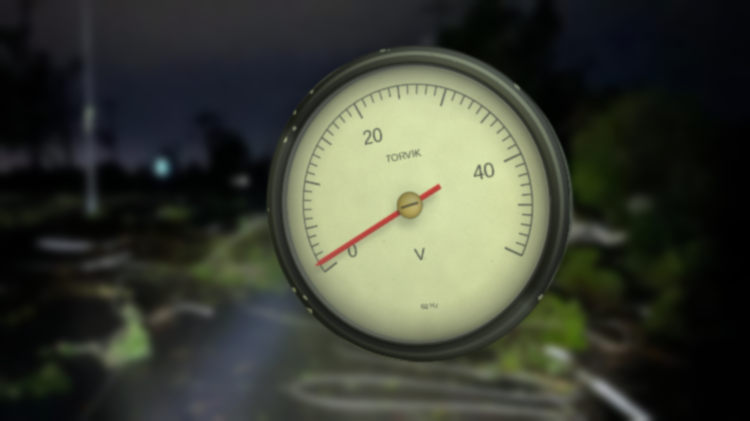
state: 1V
